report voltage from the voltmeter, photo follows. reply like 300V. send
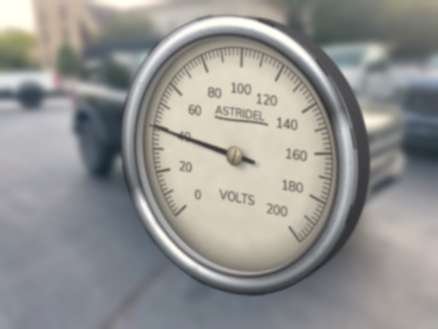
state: 40V
